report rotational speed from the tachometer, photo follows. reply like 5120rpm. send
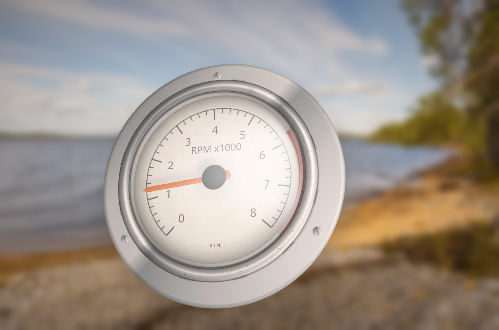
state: 1200rpm
